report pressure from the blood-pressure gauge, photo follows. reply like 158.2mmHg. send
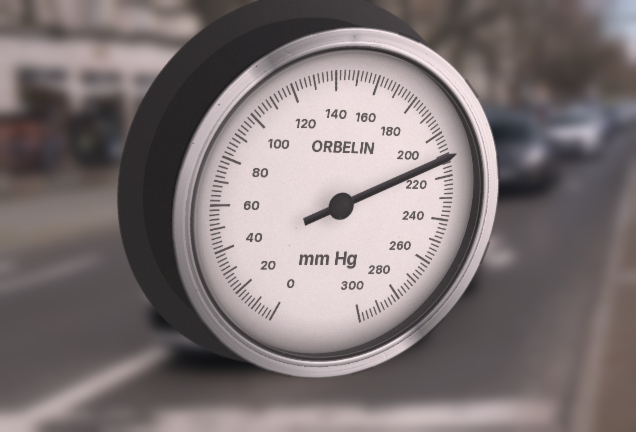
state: 210mmHg
